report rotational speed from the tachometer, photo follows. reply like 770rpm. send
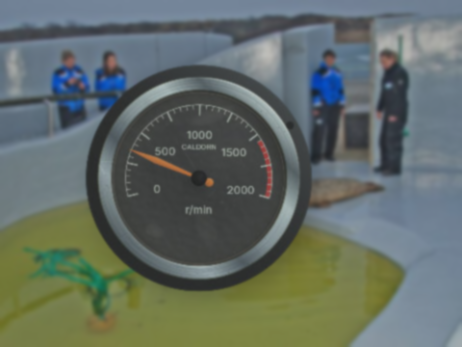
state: 350rpm
